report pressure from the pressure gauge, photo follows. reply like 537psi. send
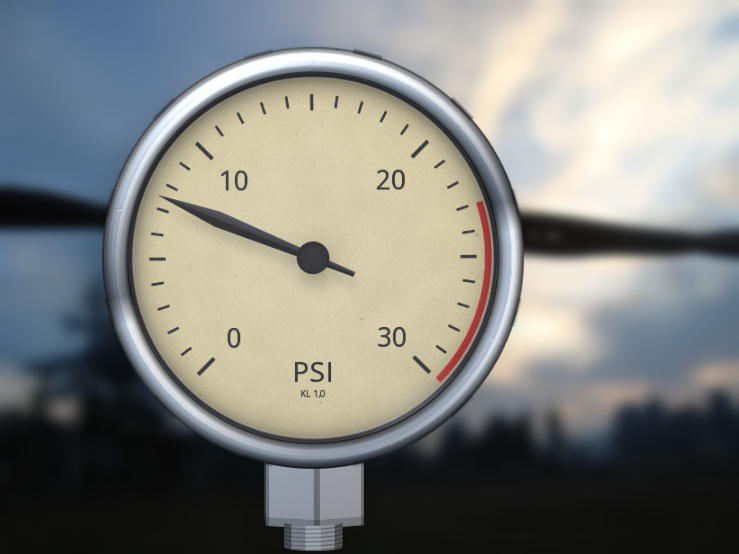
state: 7.5psi
